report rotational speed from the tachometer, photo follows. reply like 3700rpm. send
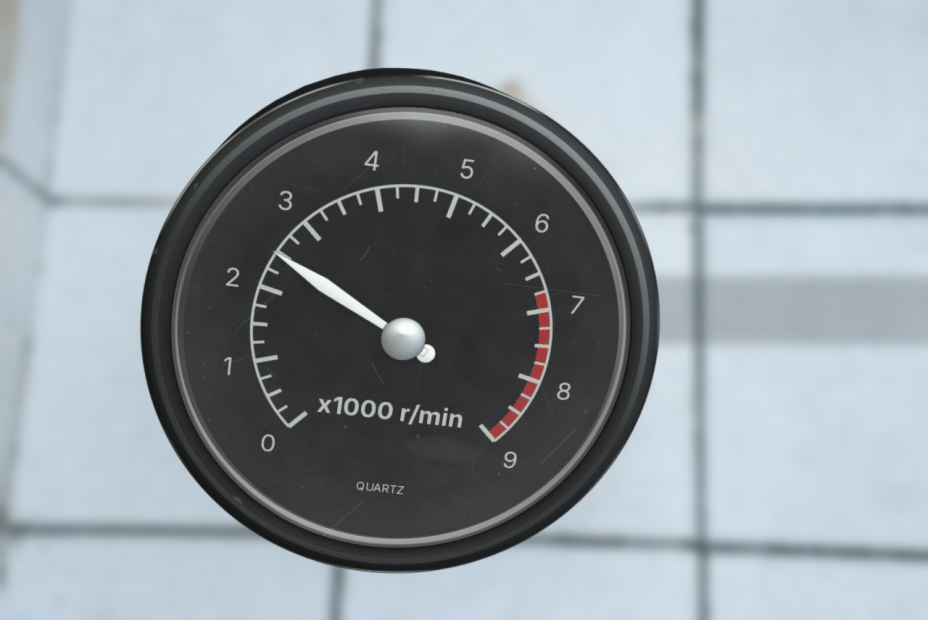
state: 2500rpm
